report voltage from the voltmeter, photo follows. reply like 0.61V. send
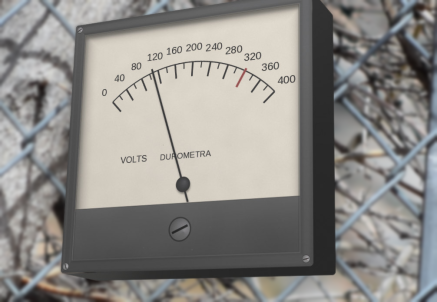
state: 110V
